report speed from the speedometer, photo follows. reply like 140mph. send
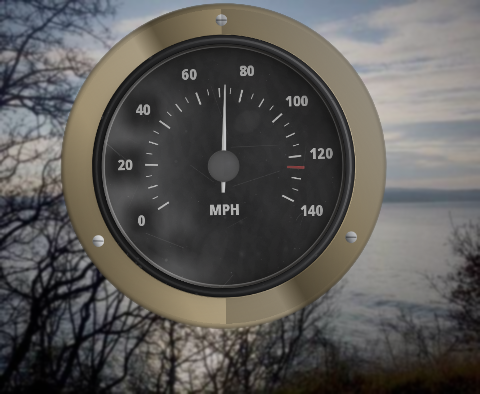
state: 72.5mph
